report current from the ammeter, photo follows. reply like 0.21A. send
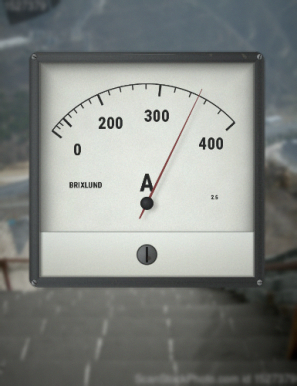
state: 350A
